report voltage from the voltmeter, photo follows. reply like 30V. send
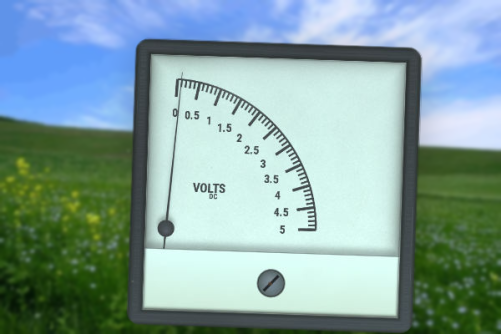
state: 0.1V
